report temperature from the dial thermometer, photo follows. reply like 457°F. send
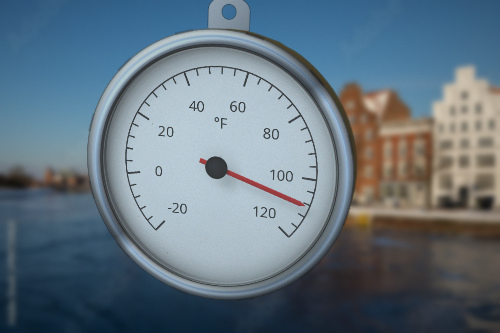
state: 108°F
